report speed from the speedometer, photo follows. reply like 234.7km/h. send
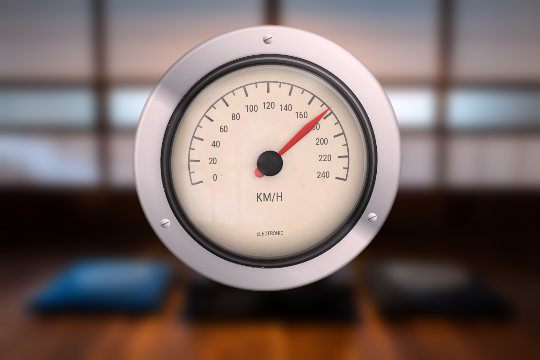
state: 175km/h
